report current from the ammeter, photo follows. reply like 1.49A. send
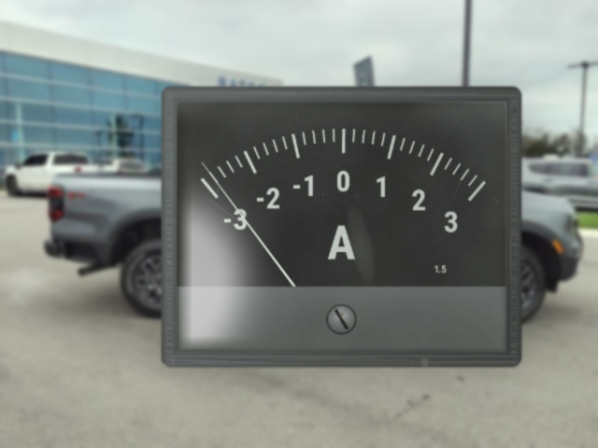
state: -2.8A
